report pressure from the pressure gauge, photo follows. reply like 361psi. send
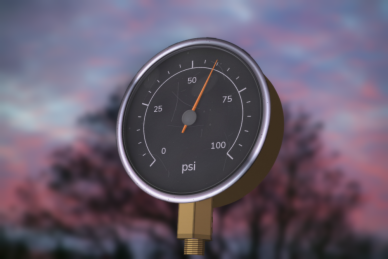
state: 60psi
